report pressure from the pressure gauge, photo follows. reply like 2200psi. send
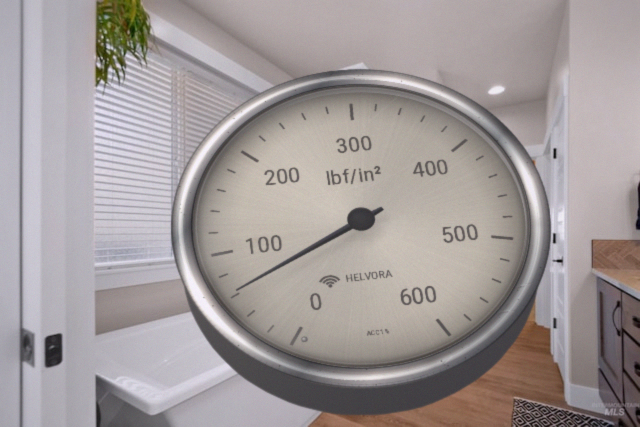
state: 60psi
